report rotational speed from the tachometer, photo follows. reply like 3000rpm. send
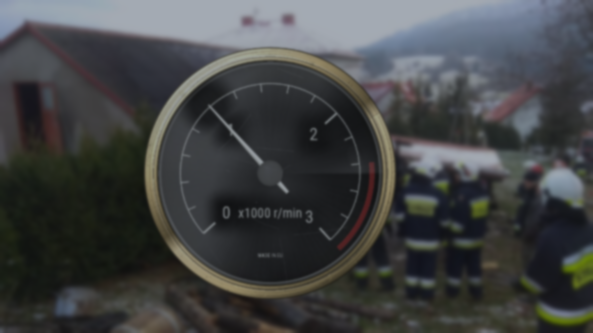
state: 1000rpm
